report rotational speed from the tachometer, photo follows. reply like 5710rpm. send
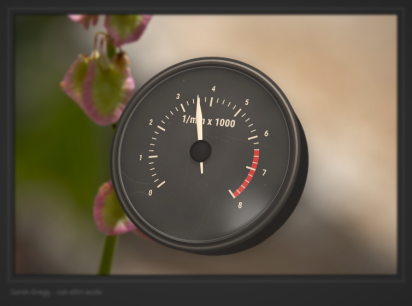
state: 3600rpm
